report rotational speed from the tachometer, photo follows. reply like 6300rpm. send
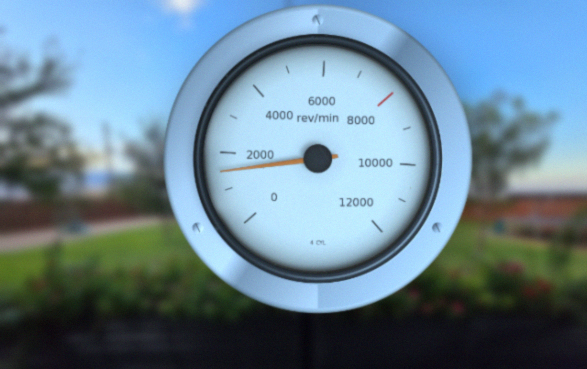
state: 1500rpm
